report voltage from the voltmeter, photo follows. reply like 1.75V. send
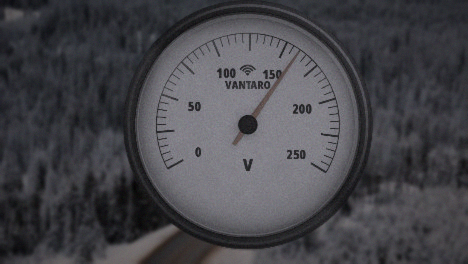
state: 160V
